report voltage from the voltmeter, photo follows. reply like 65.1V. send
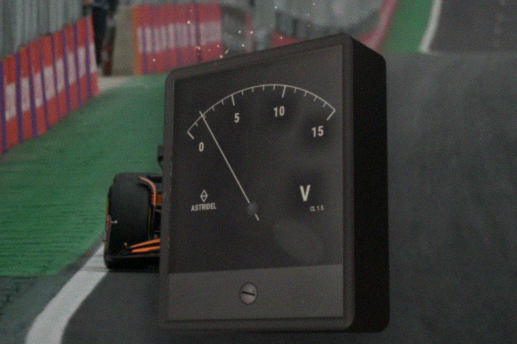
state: 2V
